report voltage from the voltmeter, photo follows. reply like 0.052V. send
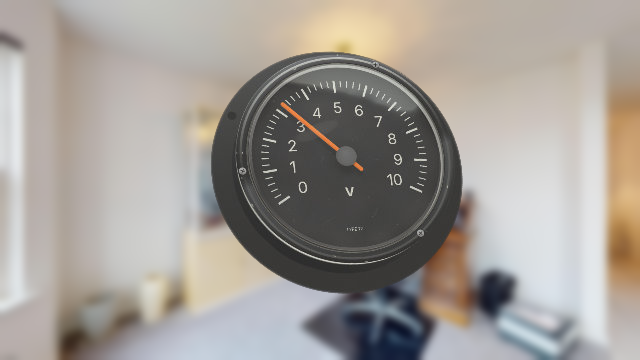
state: 3.2V
